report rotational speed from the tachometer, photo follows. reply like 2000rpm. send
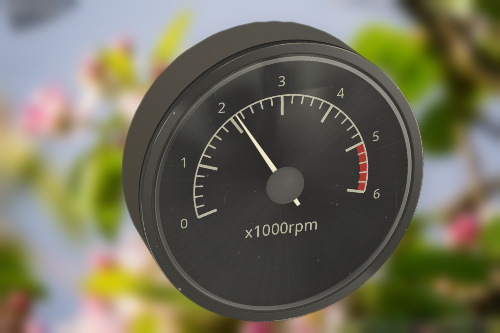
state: 2100rpm
